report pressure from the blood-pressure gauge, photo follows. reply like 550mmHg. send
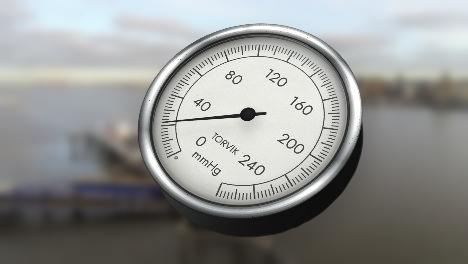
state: 20mmHg
